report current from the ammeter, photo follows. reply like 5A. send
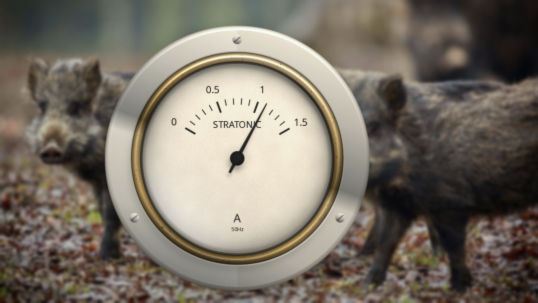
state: 1.1A
